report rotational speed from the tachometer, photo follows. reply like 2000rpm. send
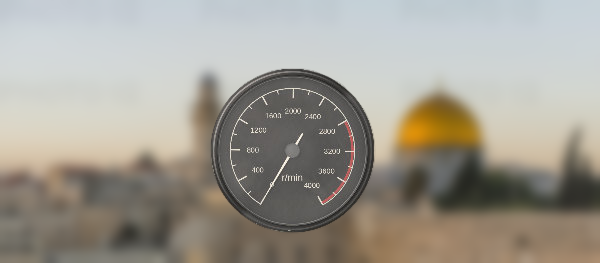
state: 0rpm
